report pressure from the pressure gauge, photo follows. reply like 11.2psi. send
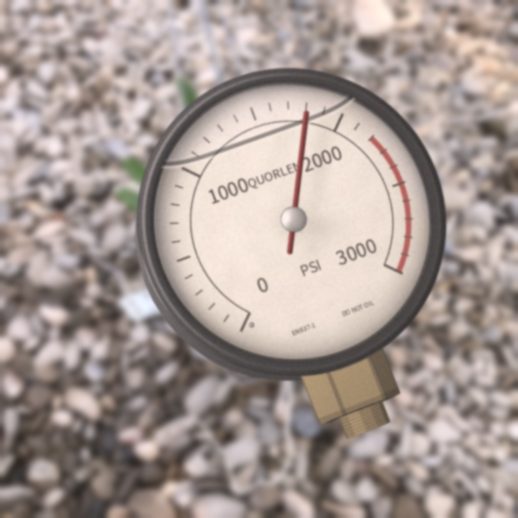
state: 1800psi
